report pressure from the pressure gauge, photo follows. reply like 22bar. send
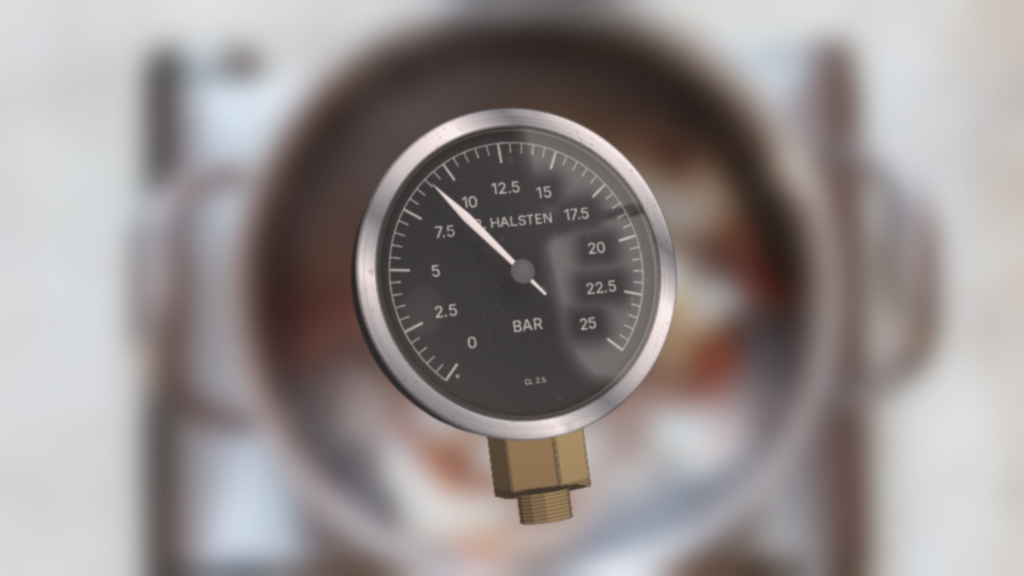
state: 9bar
